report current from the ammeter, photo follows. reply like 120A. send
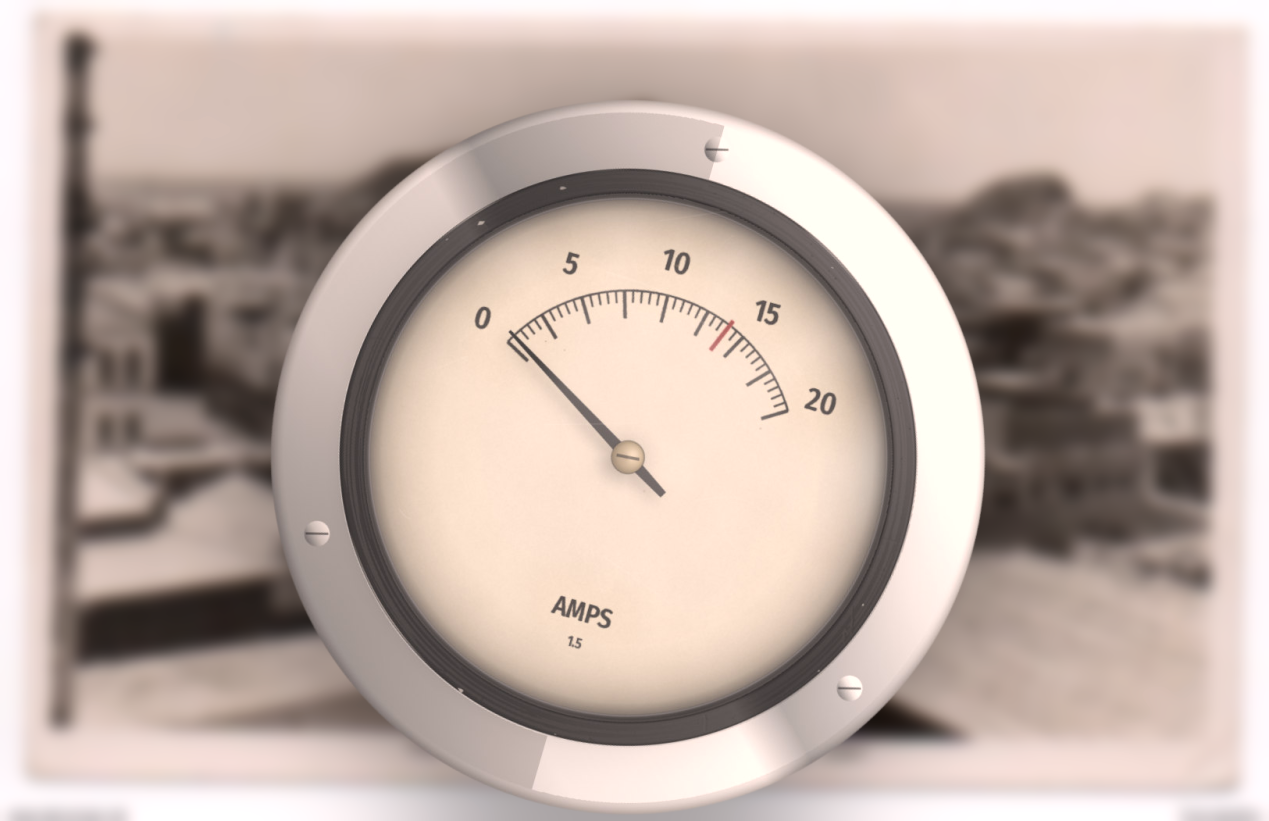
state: 0.5A
